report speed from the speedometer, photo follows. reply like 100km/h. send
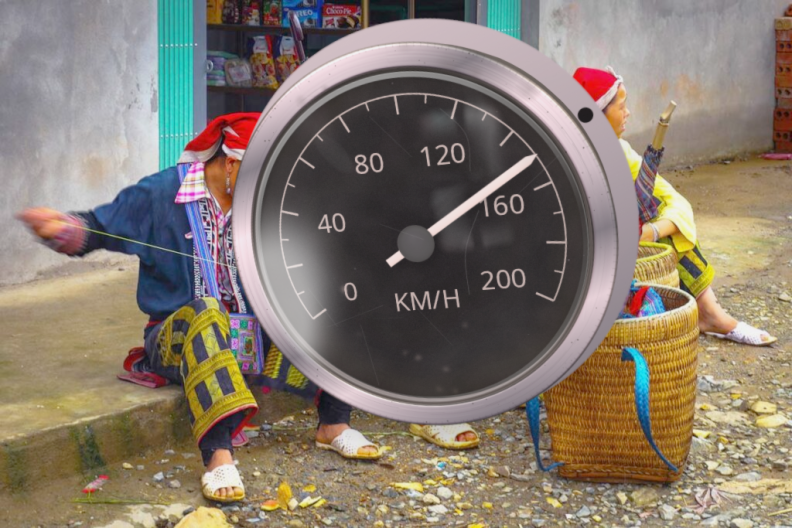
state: 150km/h
